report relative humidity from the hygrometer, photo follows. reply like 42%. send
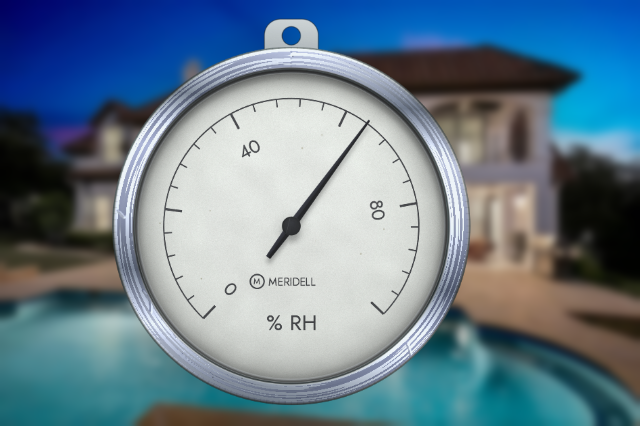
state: 64%
